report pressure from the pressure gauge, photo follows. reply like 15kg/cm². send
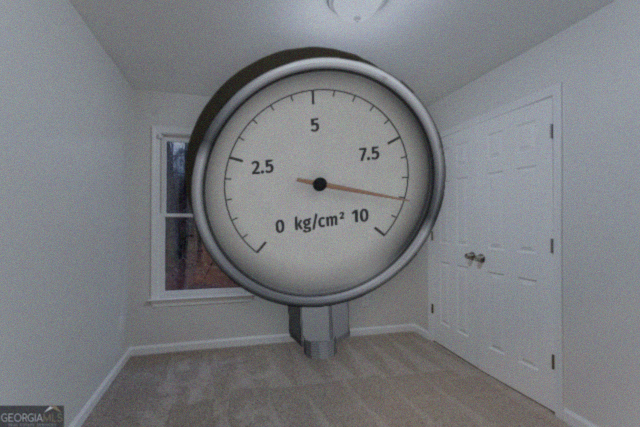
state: 9kg/cm²
